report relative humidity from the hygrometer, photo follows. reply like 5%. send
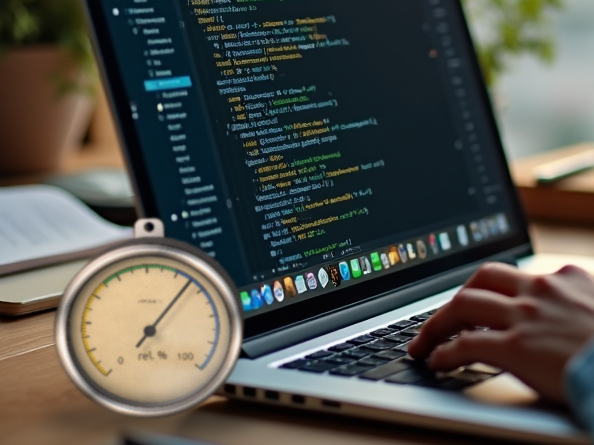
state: 65%
